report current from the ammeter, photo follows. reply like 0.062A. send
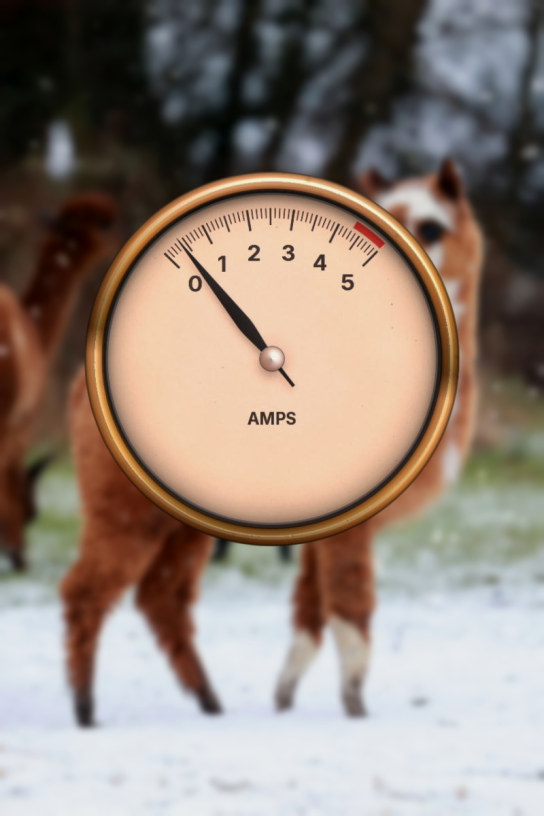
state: 0.4A
